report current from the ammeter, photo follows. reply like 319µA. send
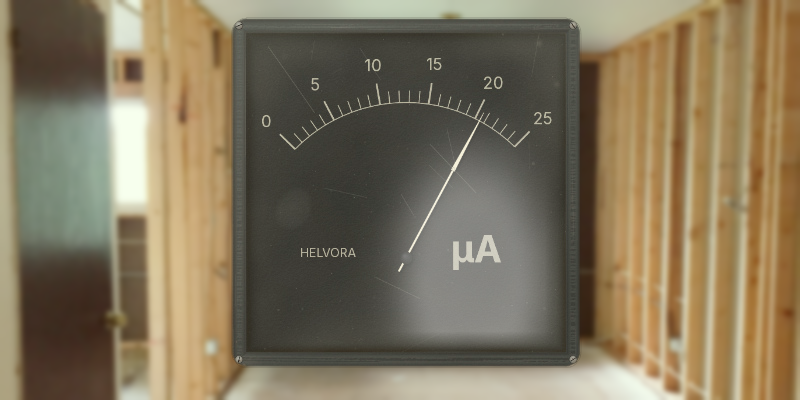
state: 20.5µA
